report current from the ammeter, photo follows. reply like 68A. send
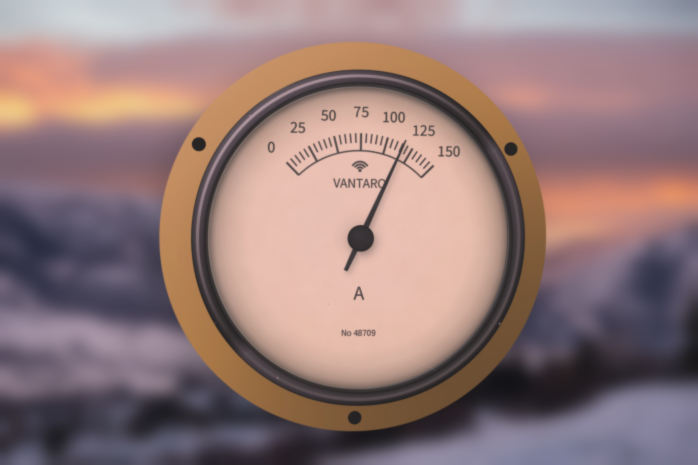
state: 115A
